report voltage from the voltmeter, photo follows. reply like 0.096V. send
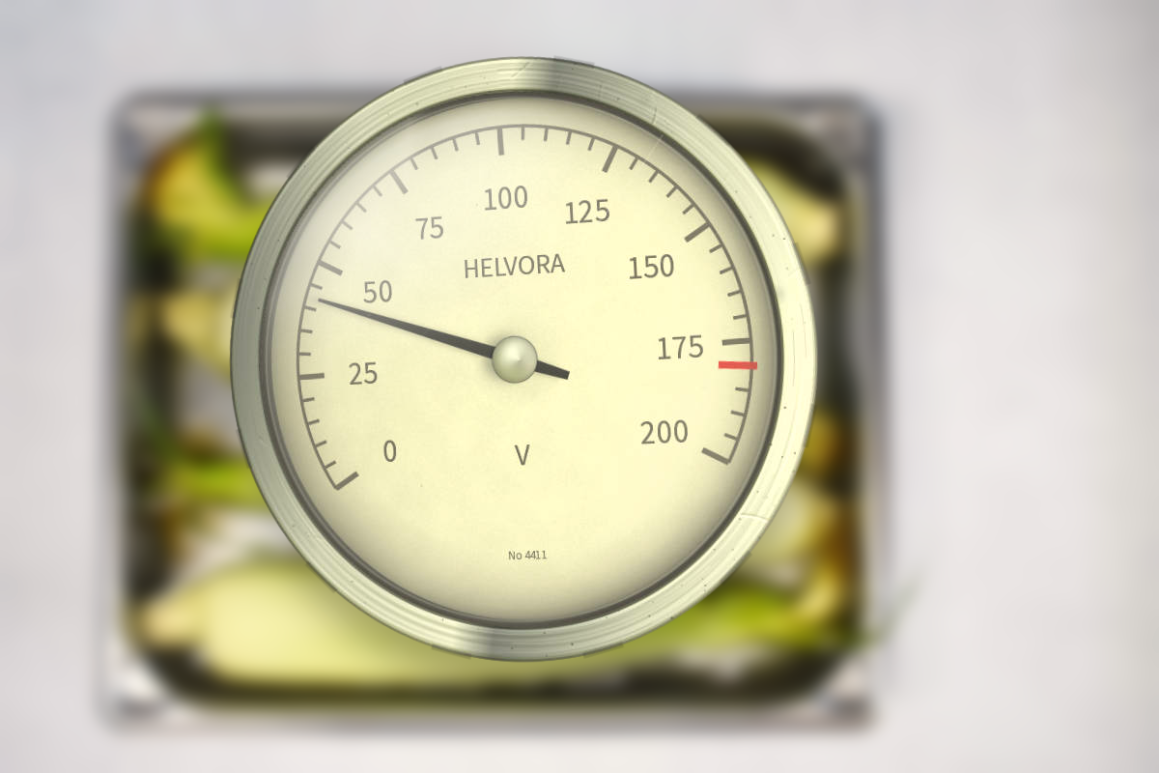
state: 42.5V
